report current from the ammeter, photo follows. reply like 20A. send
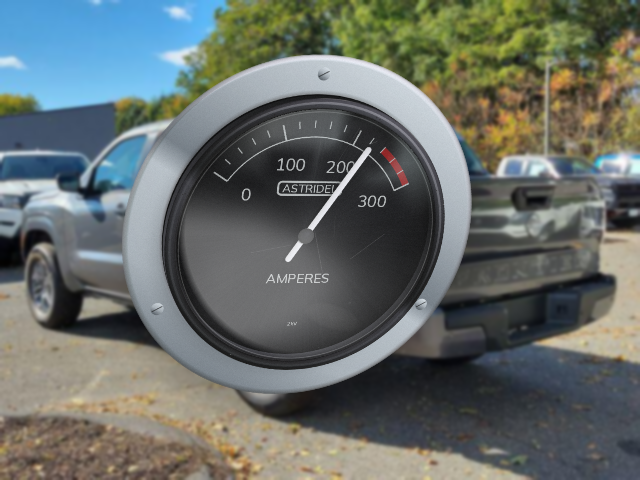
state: 220A
